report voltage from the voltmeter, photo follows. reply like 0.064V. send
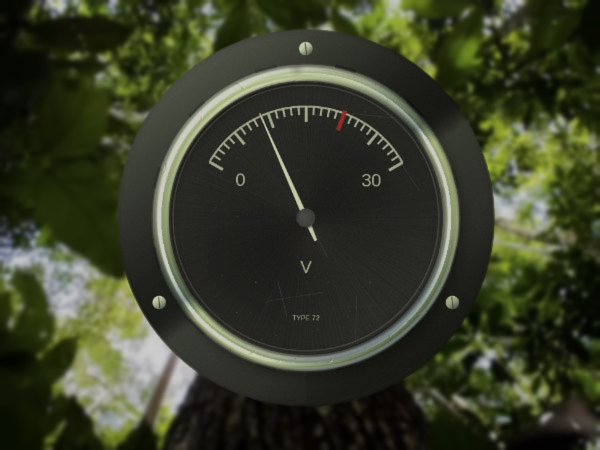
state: 9V
